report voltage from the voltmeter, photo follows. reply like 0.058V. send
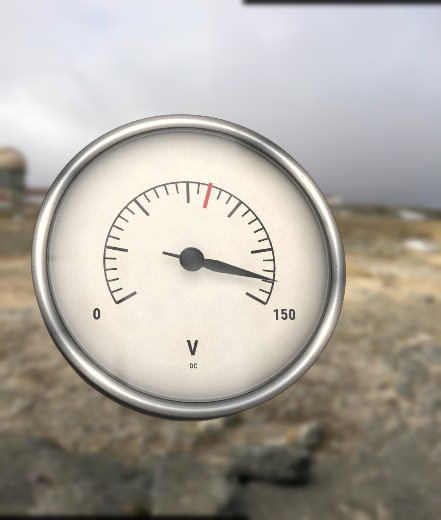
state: 140V
